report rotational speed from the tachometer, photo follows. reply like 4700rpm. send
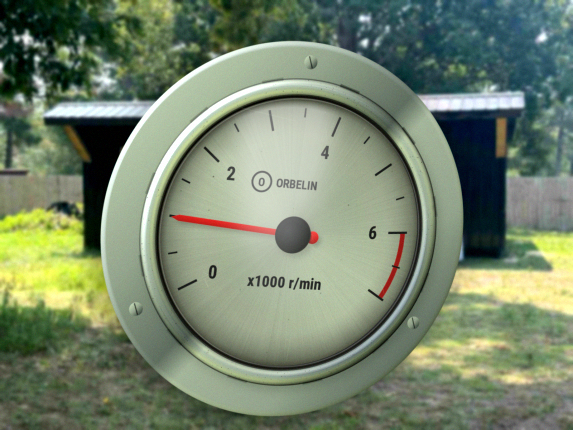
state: 1000rpm
